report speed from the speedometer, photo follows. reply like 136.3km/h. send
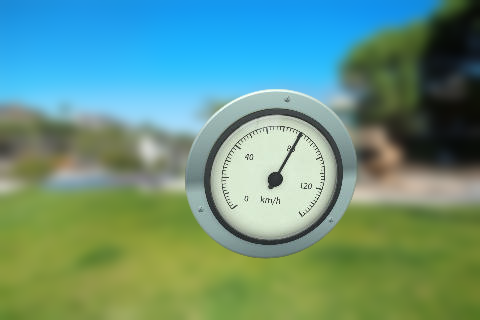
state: 80km/h
